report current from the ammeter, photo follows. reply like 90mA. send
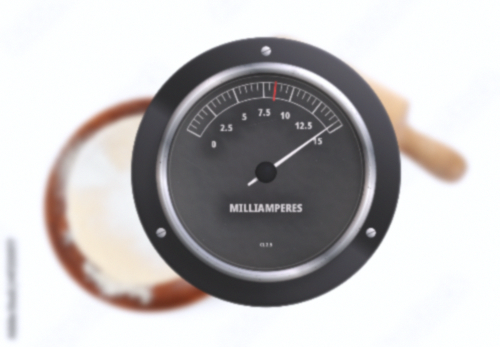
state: 14.5mA
